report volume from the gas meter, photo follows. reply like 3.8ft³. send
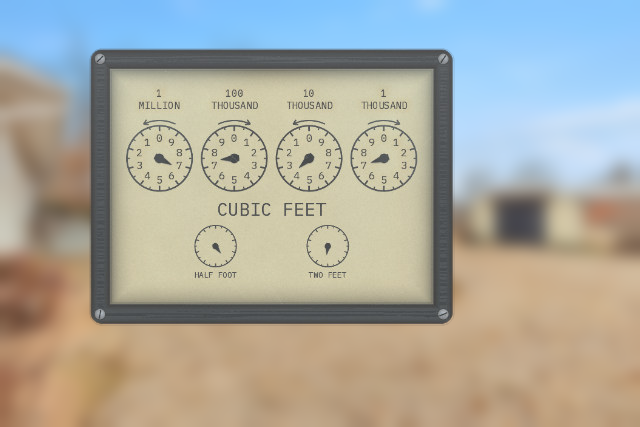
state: 673700ft³
